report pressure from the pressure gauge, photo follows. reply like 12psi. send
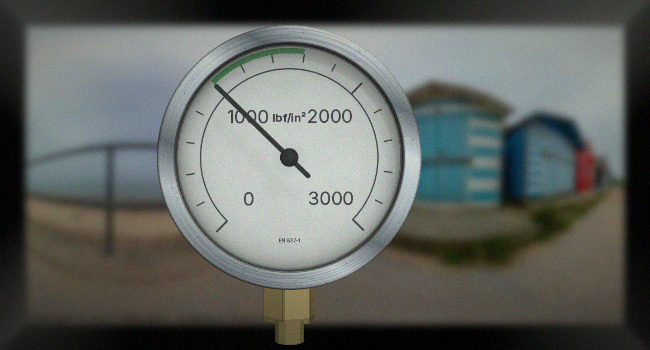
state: 1000psi
